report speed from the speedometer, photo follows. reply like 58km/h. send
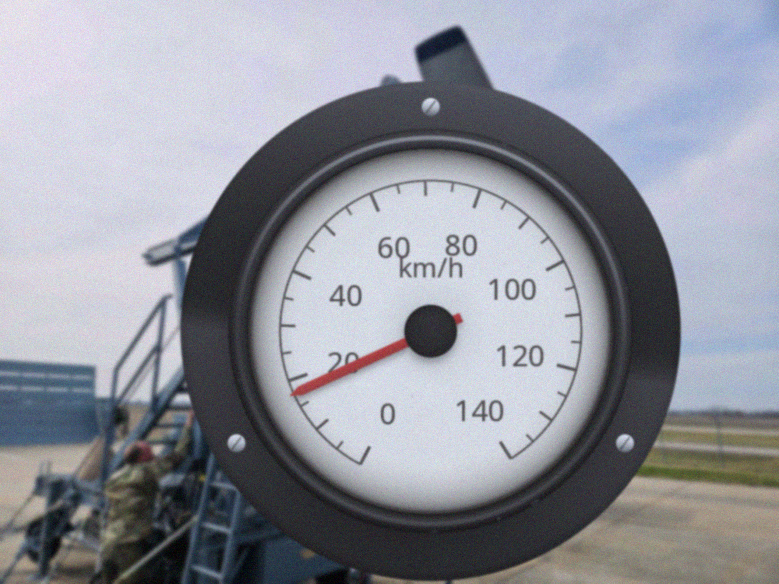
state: 17.5km/h
